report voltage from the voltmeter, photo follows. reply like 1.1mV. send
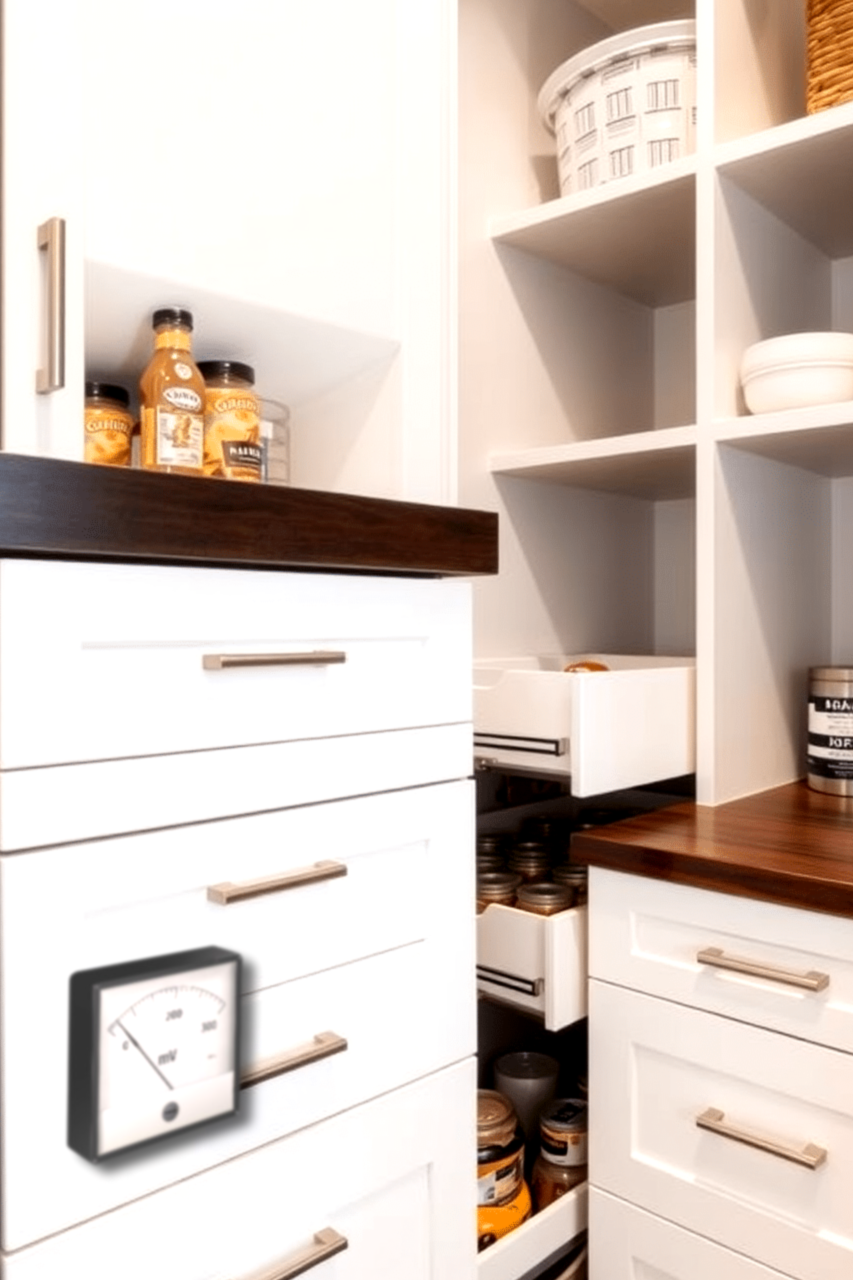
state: 50mV
